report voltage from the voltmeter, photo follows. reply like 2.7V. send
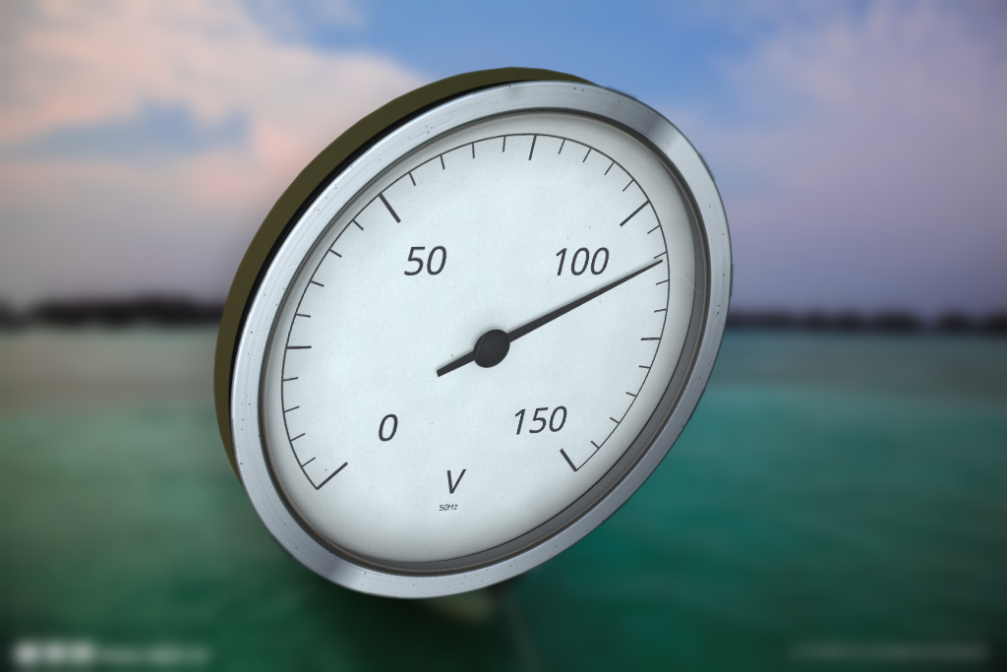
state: 110V
